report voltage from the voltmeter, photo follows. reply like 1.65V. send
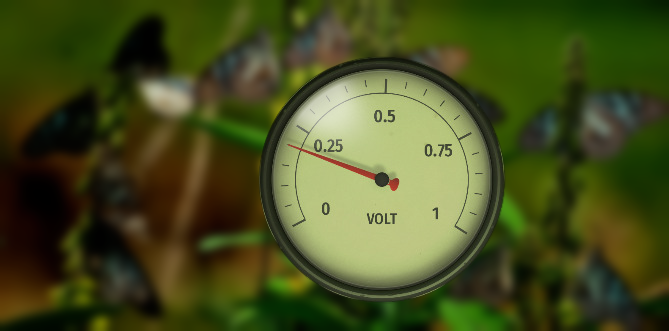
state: 0.2V
